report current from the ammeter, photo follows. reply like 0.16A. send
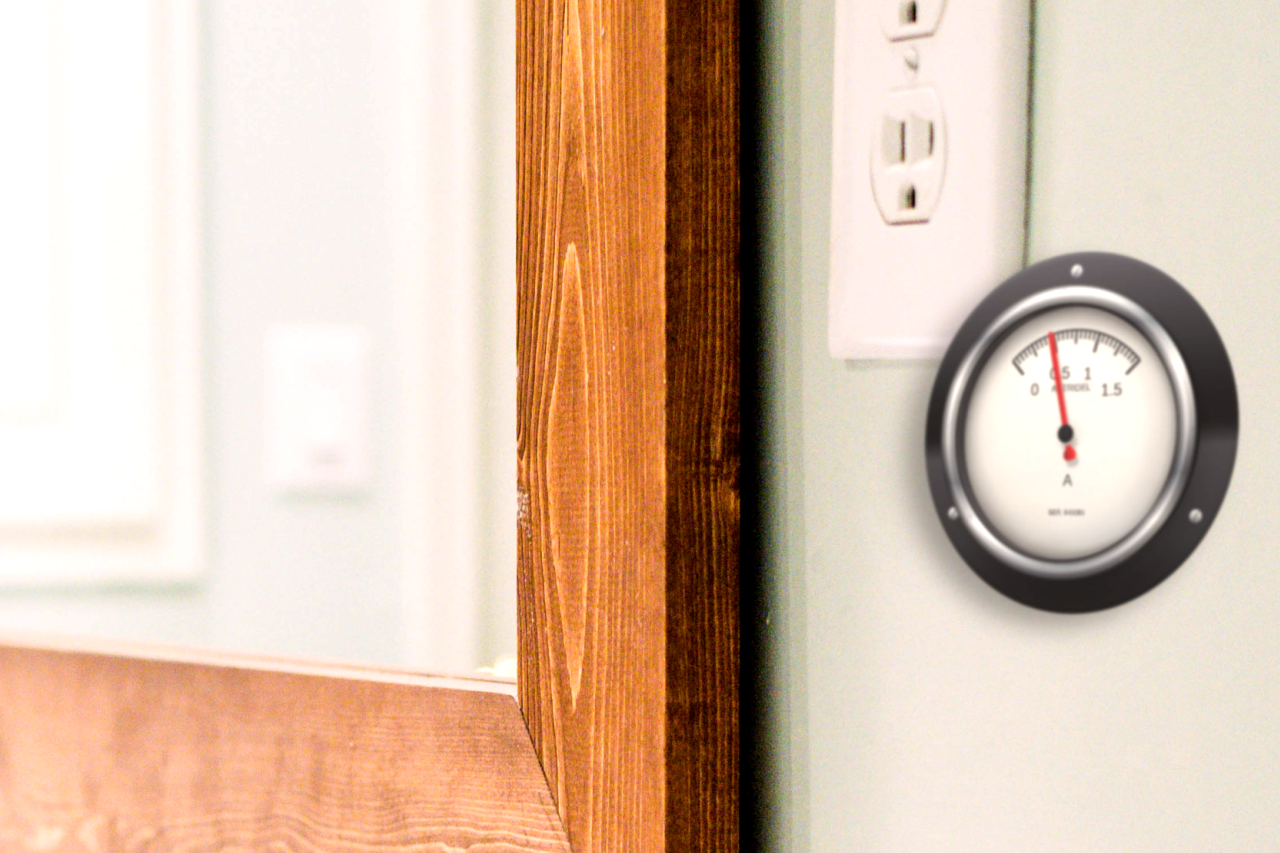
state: 0.5A
